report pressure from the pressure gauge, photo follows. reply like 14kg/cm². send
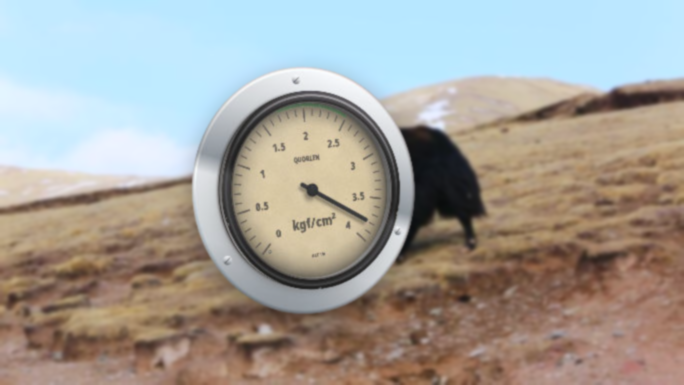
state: 3.8kg/cm²
